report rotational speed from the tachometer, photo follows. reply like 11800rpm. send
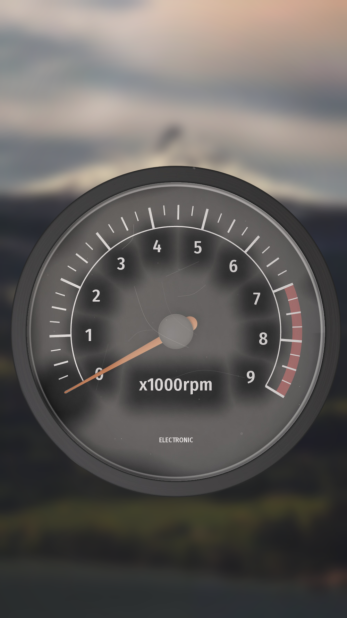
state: 0rpm
